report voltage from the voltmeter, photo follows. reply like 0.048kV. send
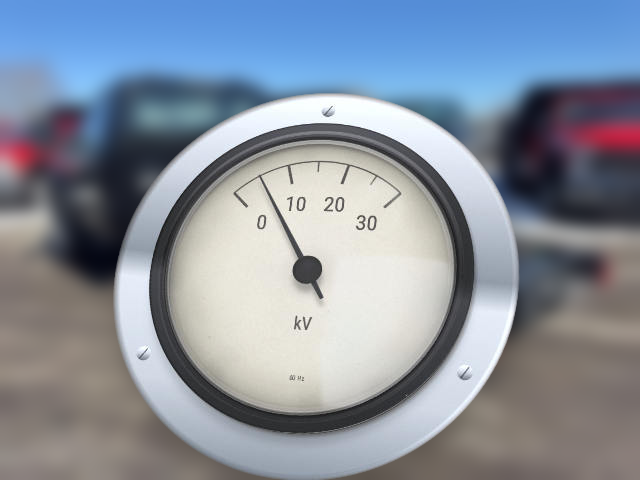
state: 5kV
